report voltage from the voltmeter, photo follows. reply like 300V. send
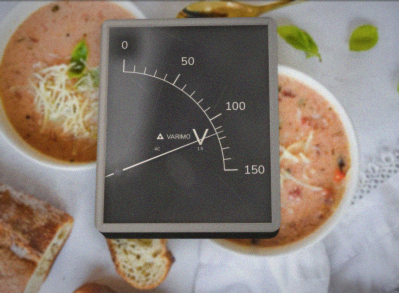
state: 115V
